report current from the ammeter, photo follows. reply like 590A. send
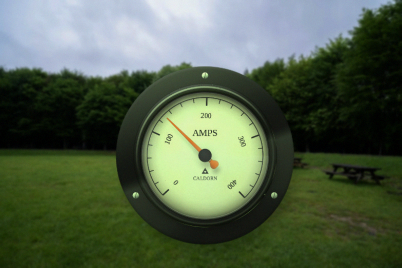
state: 130A
